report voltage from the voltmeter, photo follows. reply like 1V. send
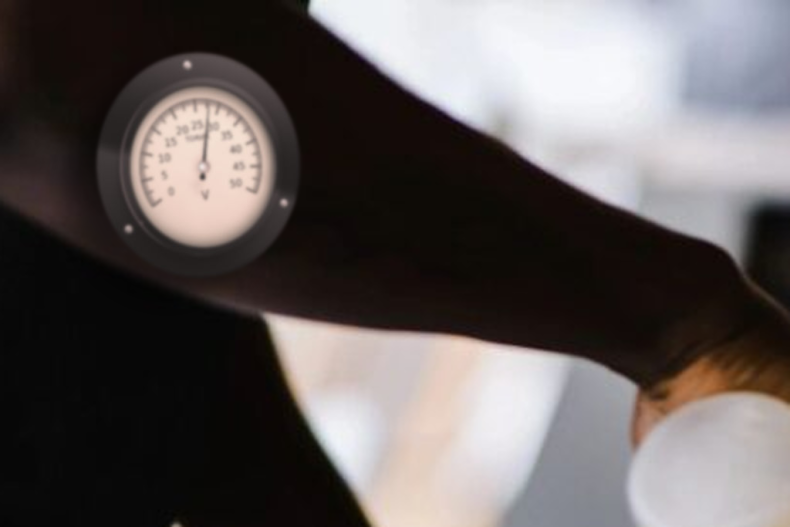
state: 27.5V
